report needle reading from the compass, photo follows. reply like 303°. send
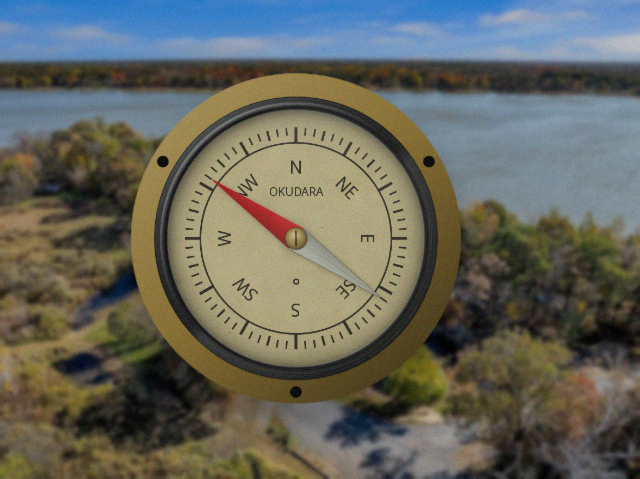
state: 305°
